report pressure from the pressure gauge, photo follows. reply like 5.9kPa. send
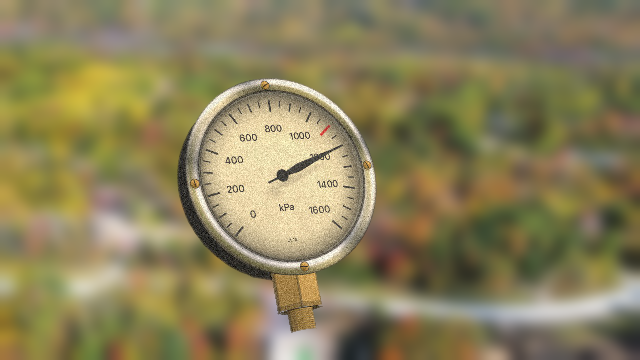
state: 1200kPa
